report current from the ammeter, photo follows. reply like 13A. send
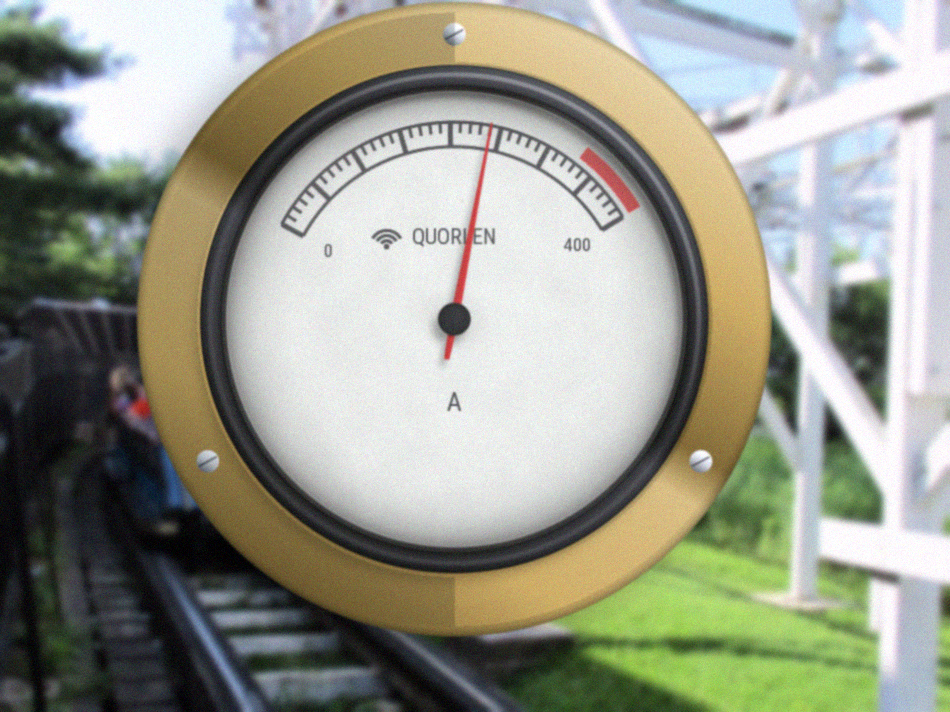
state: 240A
